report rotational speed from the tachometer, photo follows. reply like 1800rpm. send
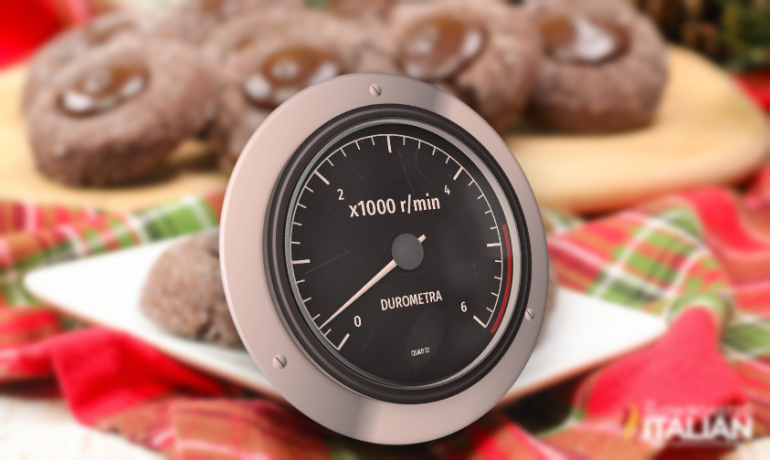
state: 300rpm
